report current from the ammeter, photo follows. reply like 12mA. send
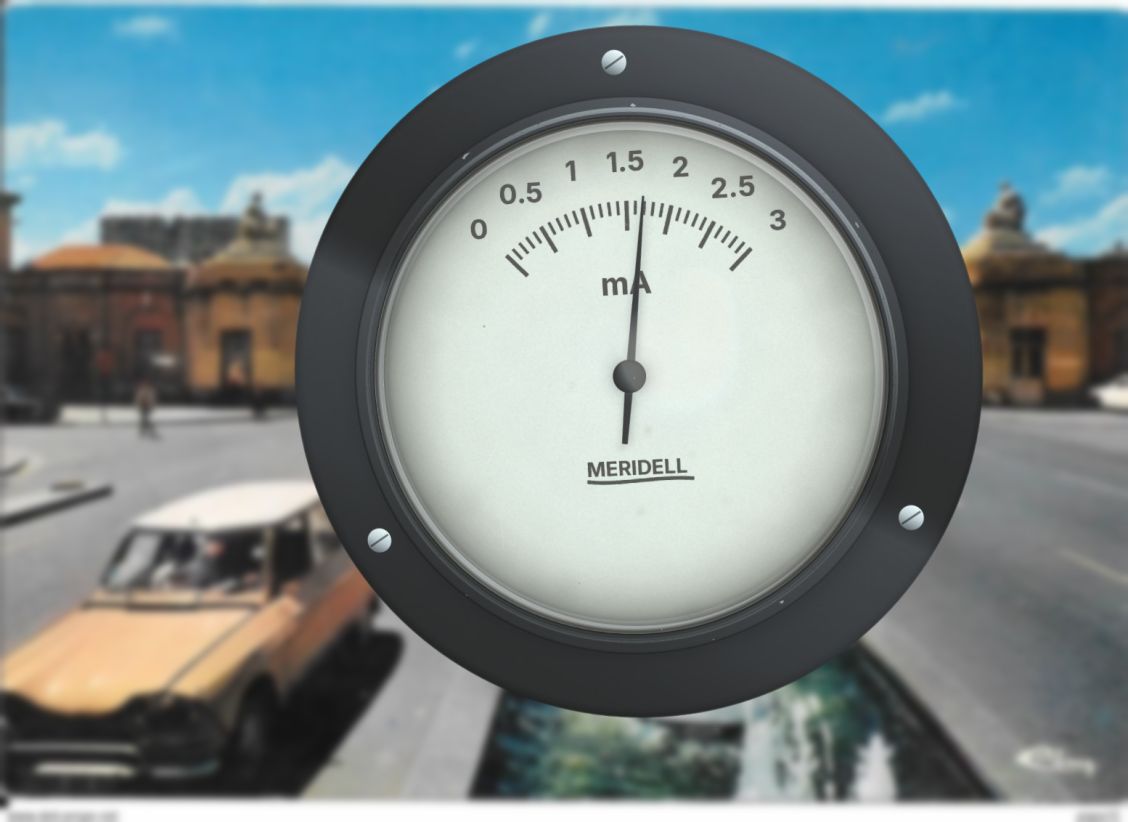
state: 1.7mA
